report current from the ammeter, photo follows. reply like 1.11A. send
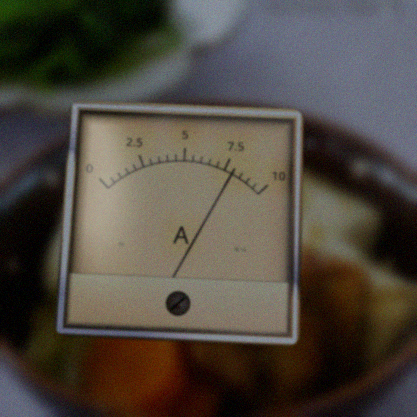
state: 8A
